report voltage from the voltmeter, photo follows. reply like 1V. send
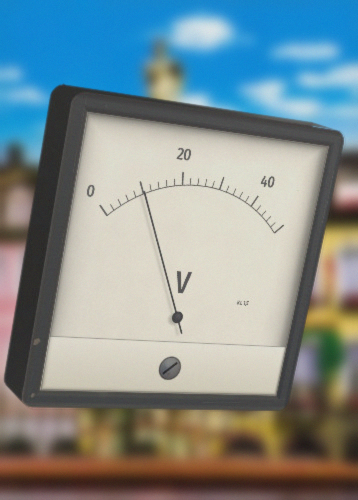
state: 10V
